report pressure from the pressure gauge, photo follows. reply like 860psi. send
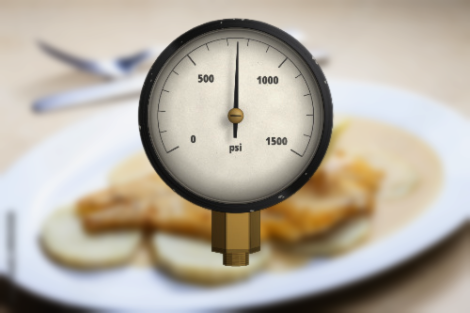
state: 750psi
